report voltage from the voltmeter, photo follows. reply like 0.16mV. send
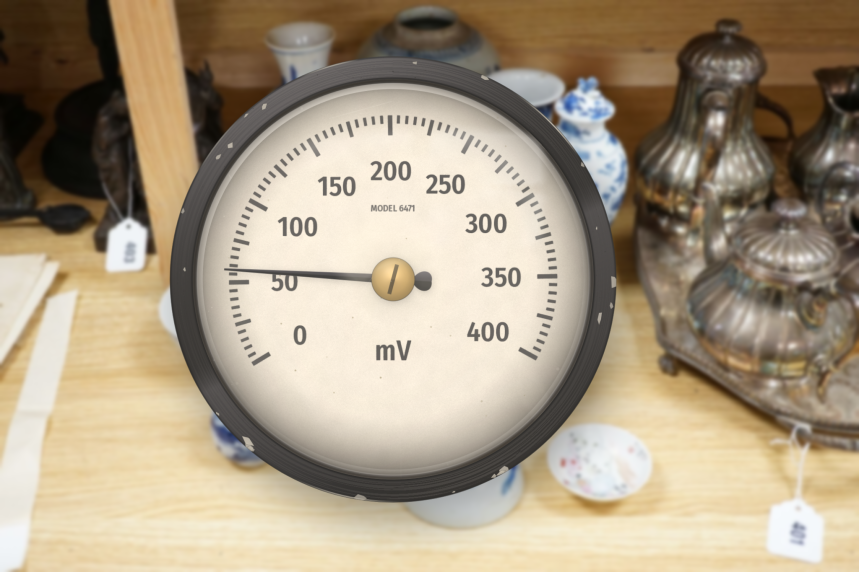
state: 57.5mV
